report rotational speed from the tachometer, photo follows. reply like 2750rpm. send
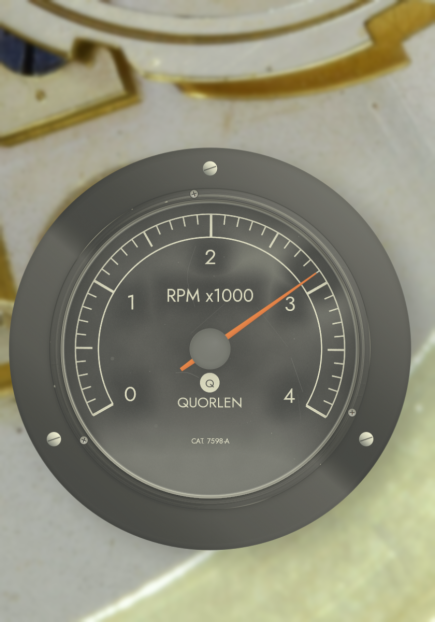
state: 2900rpm
